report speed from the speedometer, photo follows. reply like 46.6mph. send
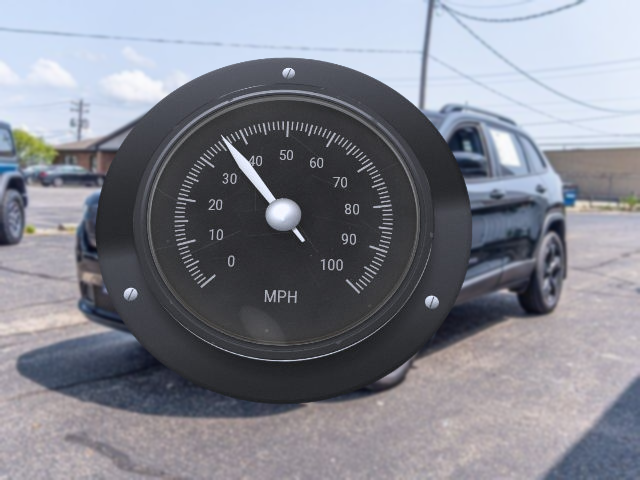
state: 36mph
